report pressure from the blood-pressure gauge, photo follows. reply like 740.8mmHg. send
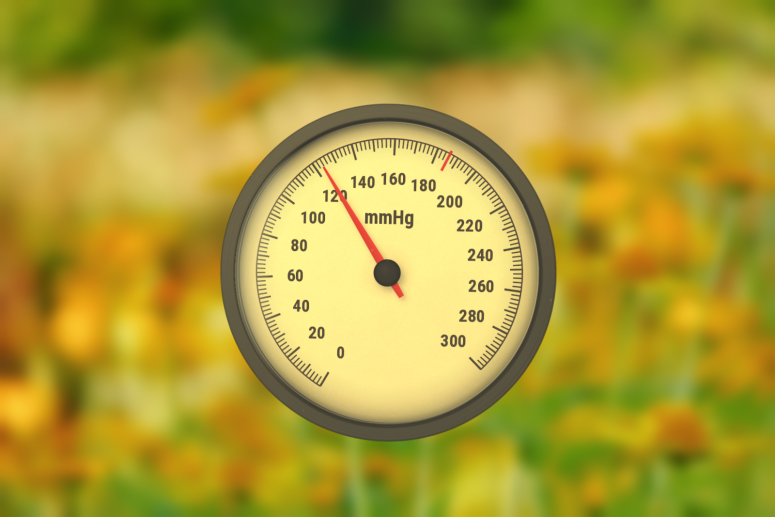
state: 124mmHg
